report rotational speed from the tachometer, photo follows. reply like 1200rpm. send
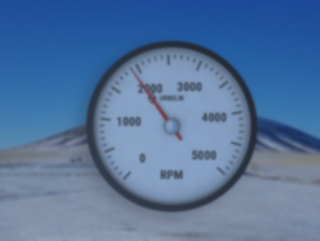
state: 1900rpm
